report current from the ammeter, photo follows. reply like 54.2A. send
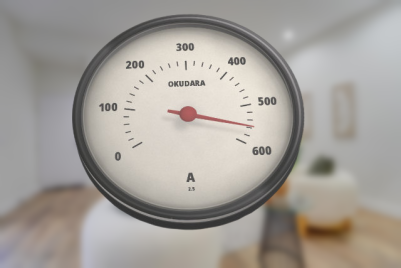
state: 560A
